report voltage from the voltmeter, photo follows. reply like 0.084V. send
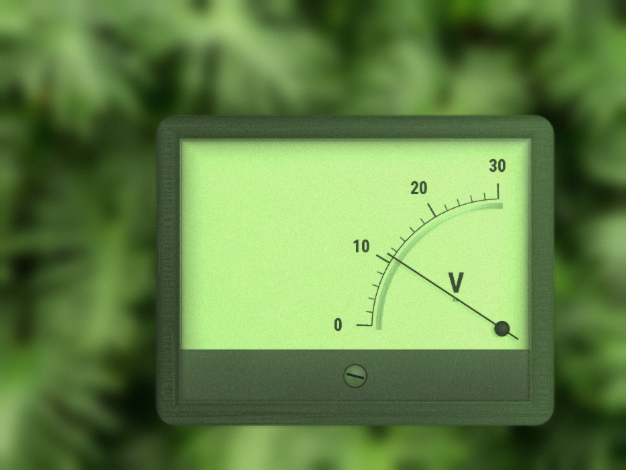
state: 11V
